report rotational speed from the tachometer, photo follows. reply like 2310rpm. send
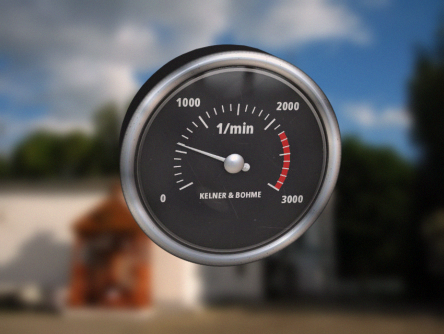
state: 600rpm
